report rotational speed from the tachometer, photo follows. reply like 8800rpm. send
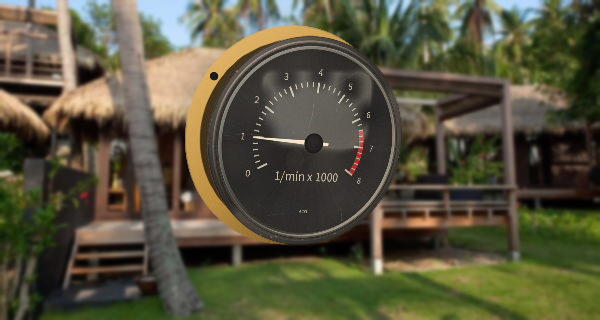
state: 1000rpm
